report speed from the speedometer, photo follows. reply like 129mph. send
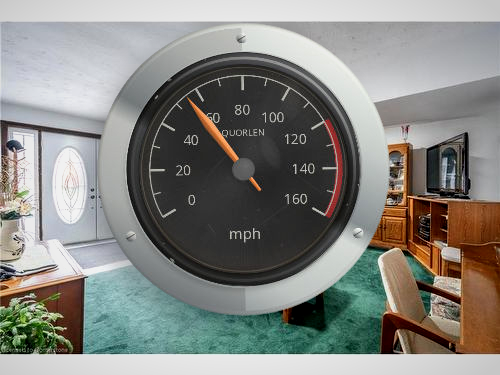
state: 55mph
